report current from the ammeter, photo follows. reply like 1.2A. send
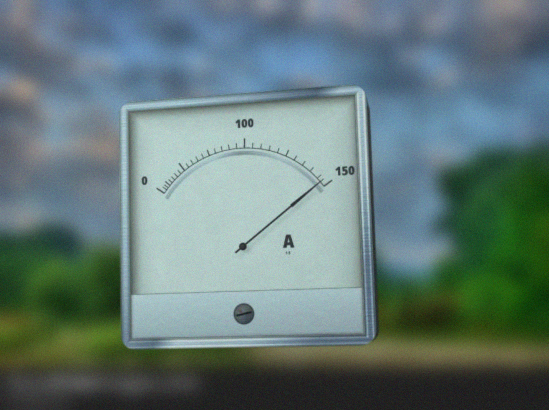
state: 147.5A
